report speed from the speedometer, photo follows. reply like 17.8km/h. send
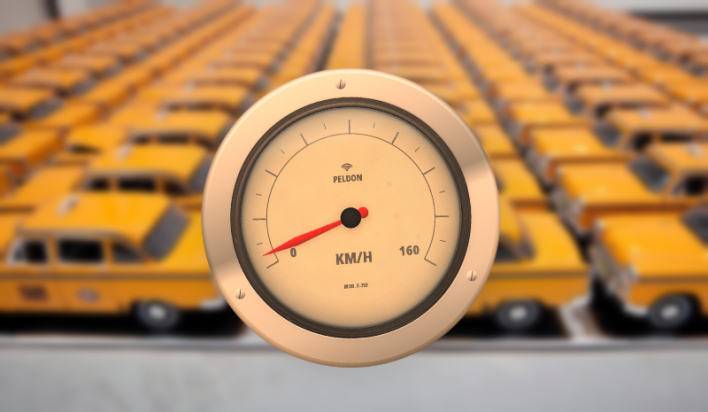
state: 5km/h
